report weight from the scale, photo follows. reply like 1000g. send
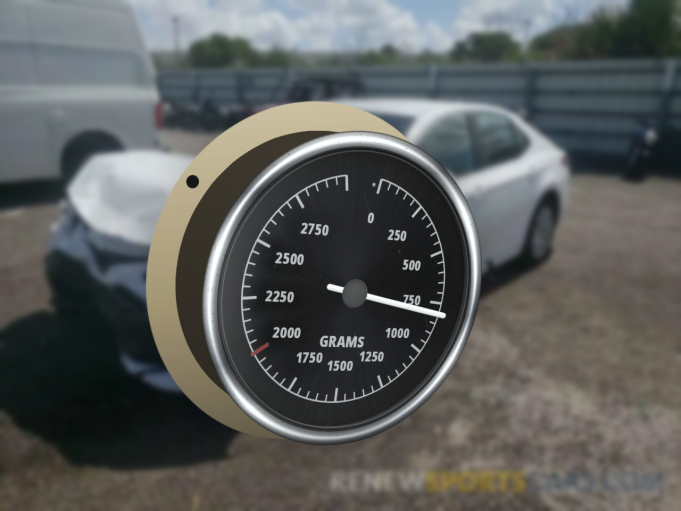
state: 800g
